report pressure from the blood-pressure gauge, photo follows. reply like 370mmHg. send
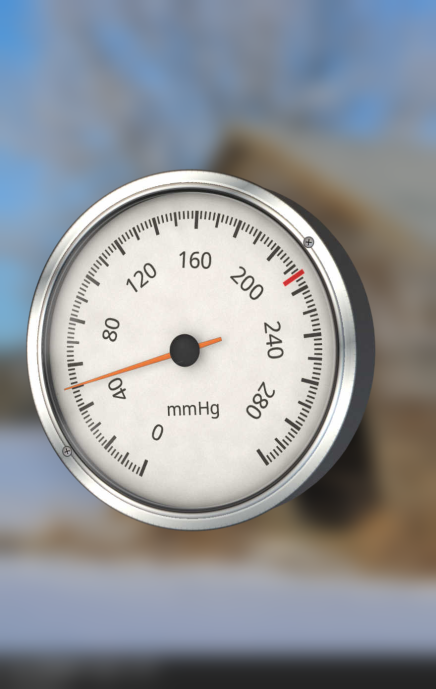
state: 50mmHg
